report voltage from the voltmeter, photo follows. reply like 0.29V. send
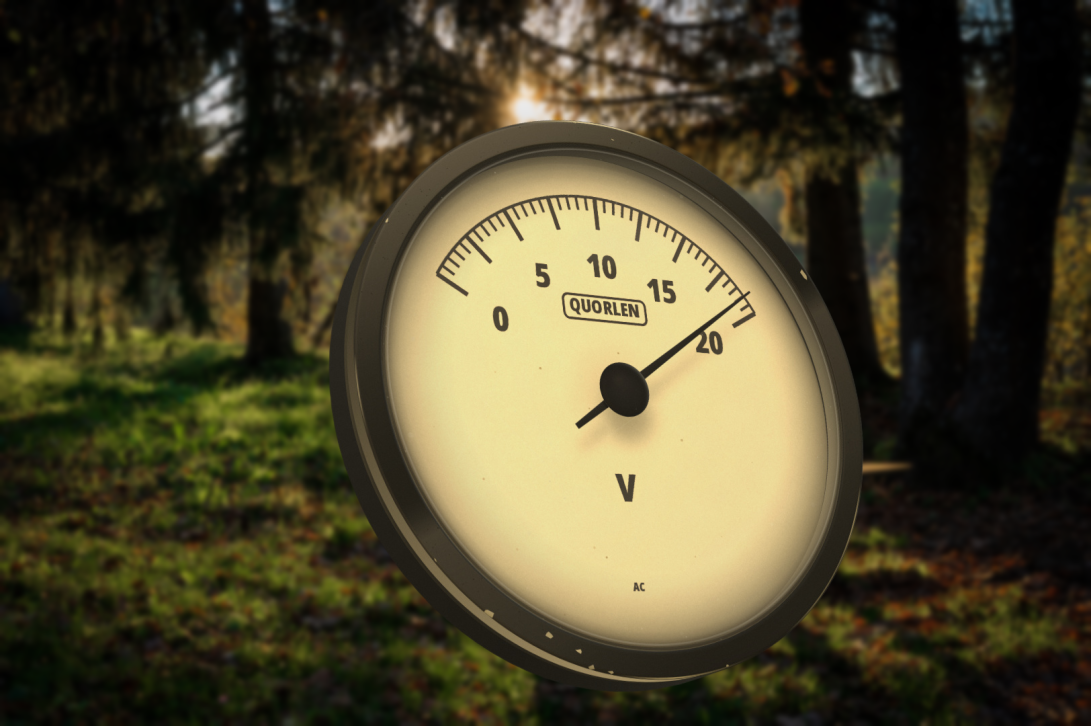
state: 19V
